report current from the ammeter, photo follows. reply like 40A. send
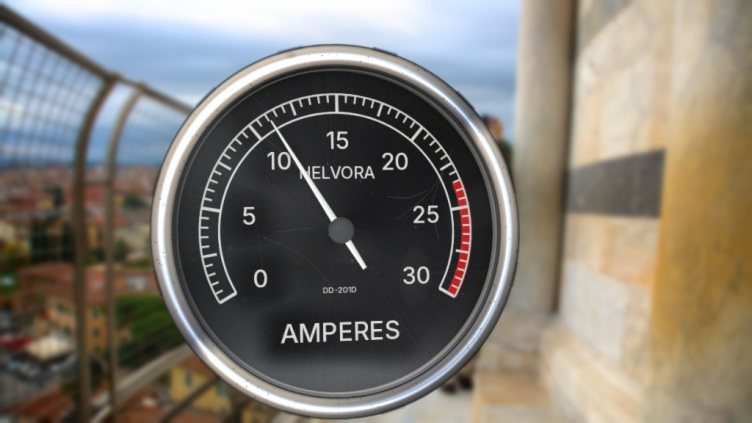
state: 11A
